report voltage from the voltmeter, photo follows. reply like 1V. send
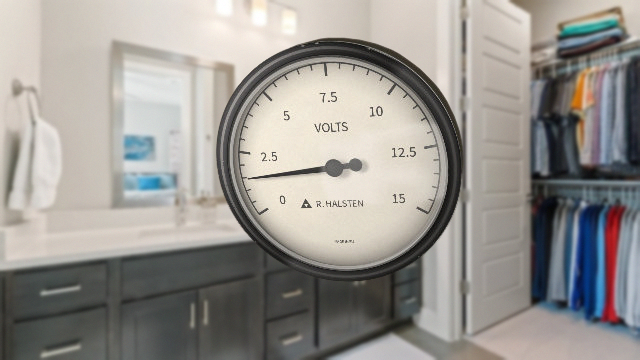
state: 1.5V
